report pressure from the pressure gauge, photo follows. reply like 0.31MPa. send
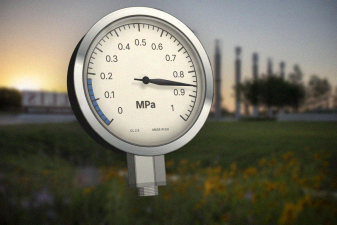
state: 0.86MPa
